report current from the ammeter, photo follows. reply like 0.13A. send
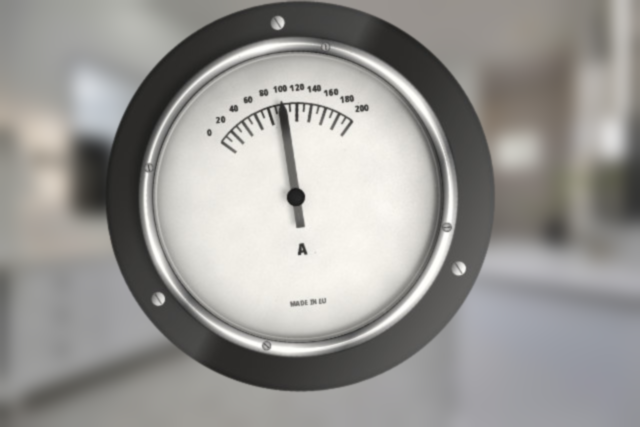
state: 100A
